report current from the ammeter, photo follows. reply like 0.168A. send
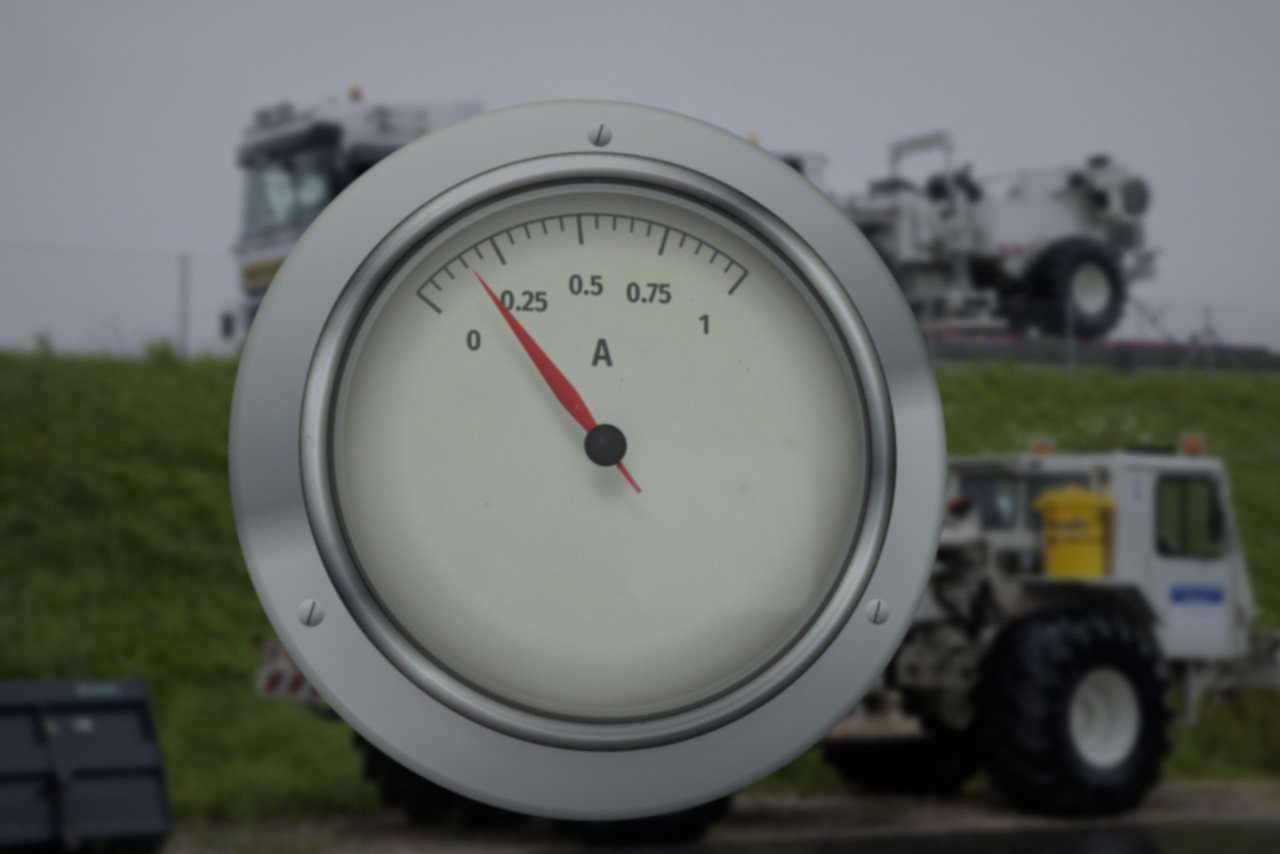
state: 0.15A
